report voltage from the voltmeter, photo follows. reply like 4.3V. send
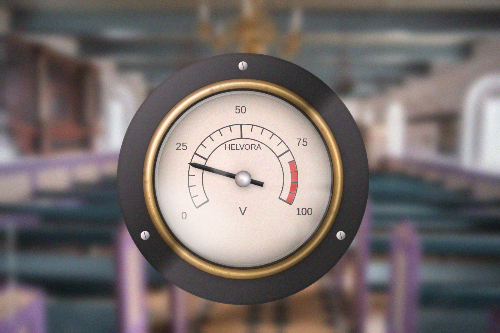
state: 20V
